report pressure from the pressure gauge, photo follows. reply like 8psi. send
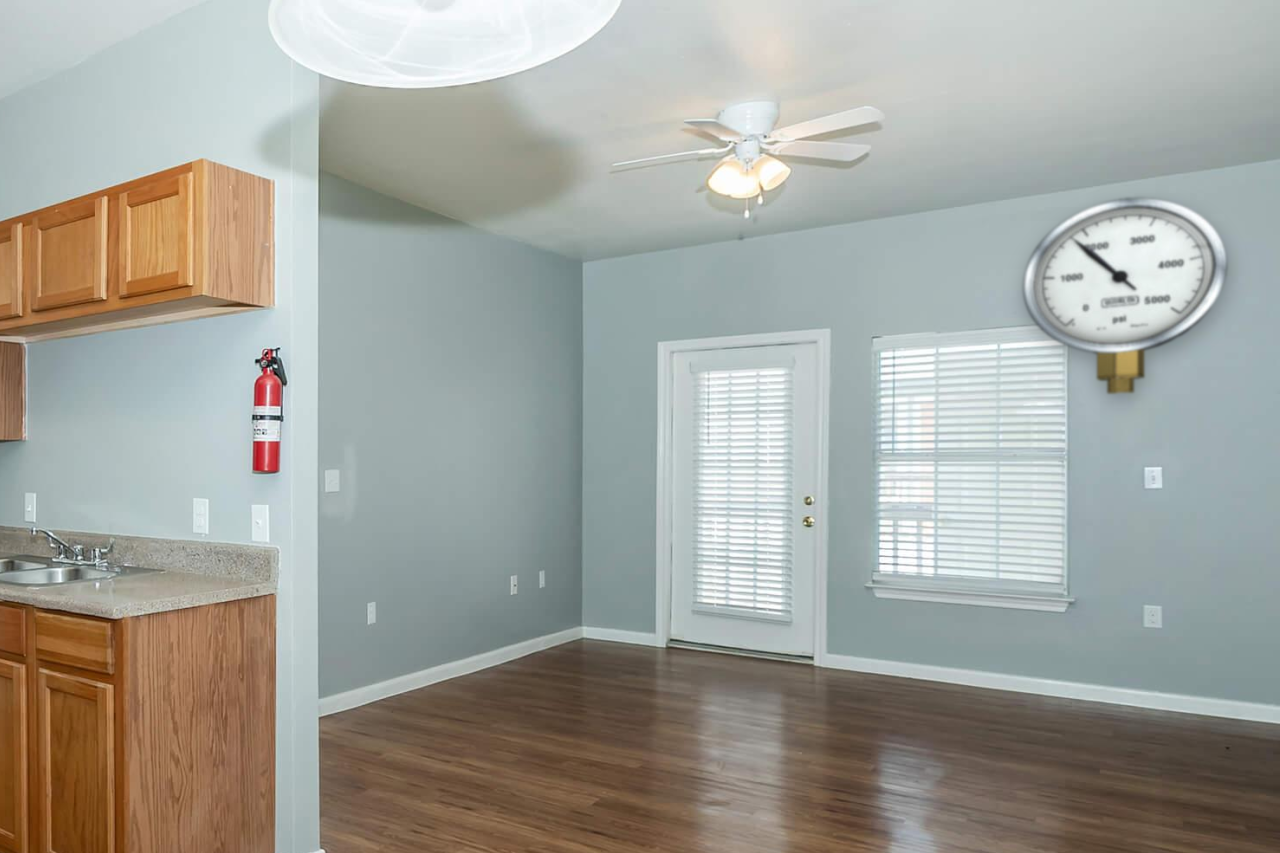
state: 1800psi
